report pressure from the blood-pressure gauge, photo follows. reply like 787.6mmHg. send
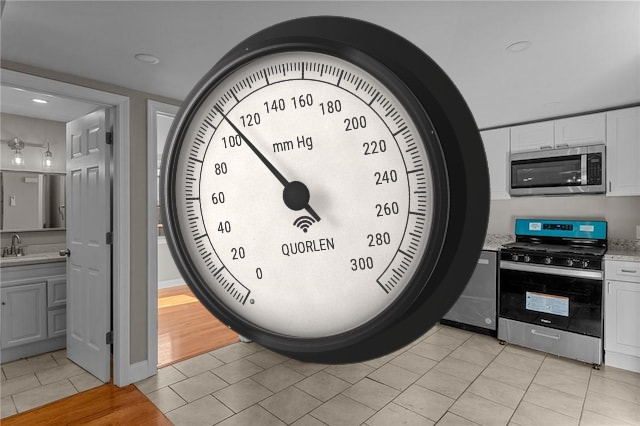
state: 110mmHg
